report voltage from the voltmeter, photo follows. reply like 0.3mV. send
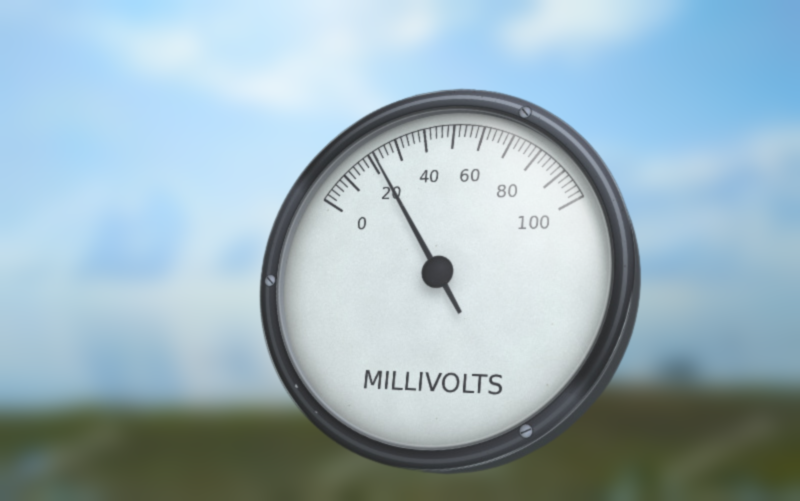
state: 22mV
